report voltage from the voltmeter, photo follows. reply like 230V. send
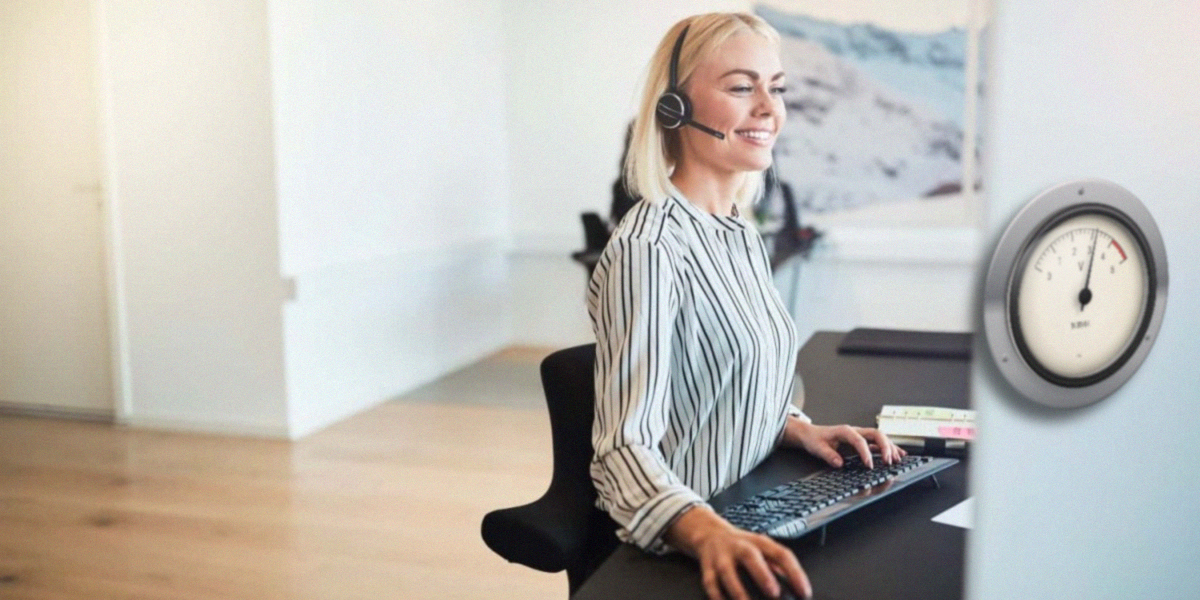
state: 3V
